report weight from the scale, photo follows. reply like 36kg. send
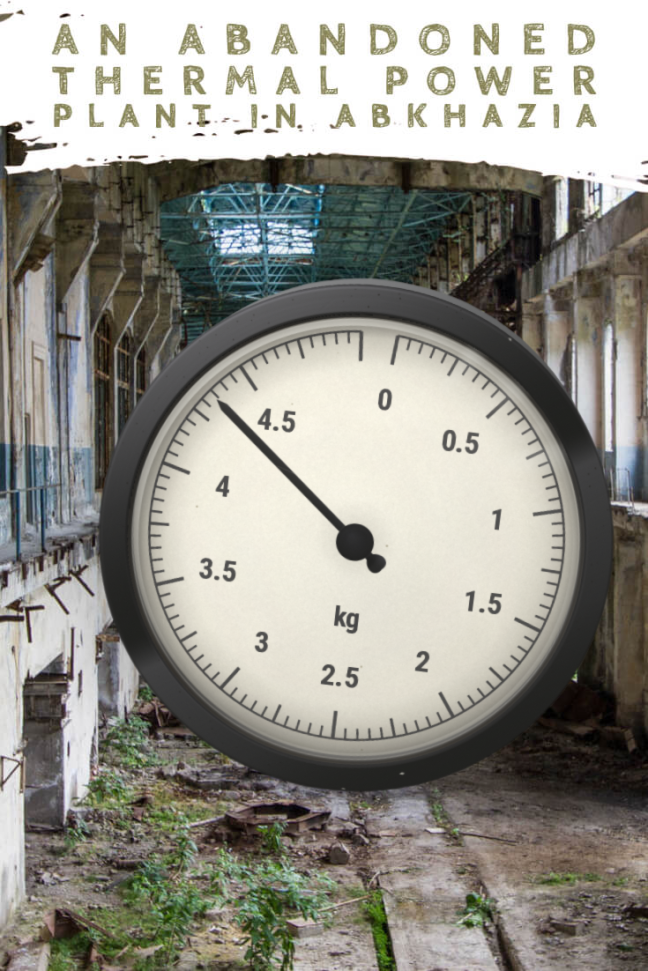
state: 4.35kg
